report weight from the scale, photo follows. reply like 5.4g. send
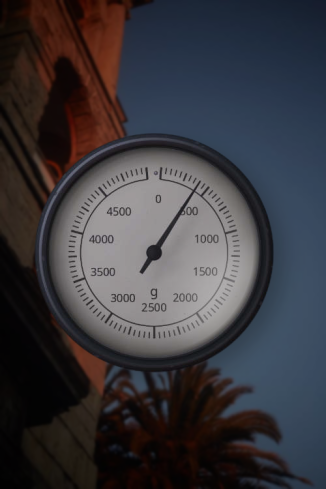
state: 400g
